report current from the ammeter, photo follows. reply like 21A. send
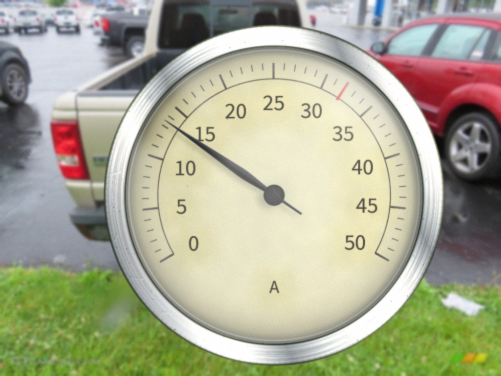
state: 13.5A
